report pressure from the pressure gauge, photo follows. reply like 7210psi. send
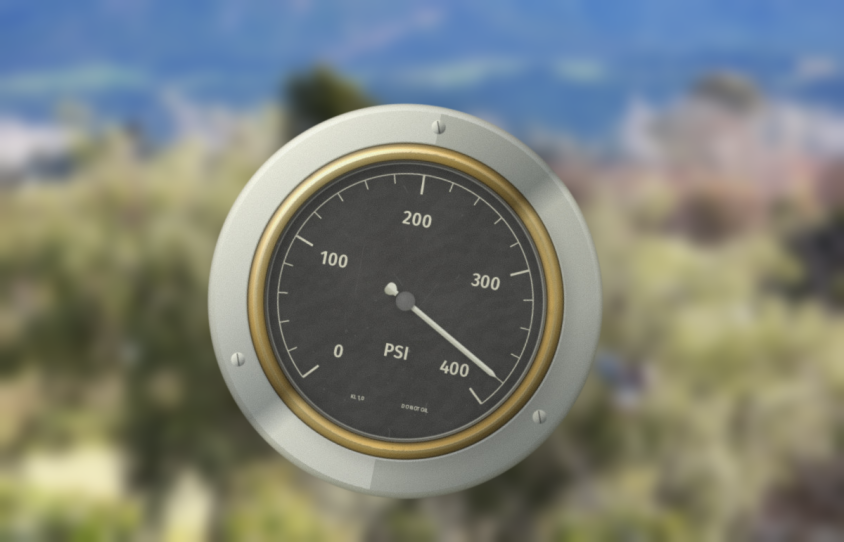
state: 380psi
